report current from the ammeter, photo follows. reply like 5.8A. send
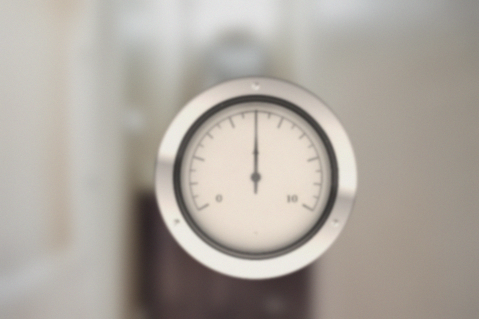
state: 5A
